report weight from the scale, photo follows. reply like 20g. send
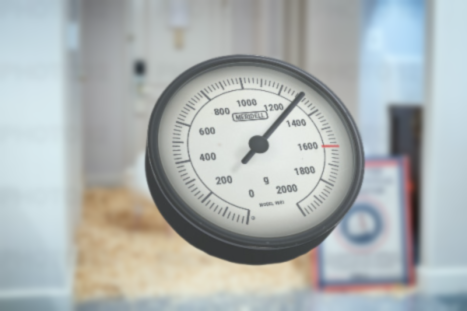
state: 1300g
